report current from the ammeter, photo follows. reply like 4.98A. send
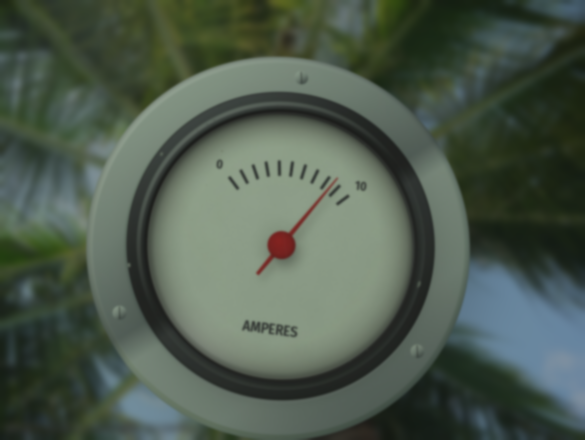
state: 8.5A
